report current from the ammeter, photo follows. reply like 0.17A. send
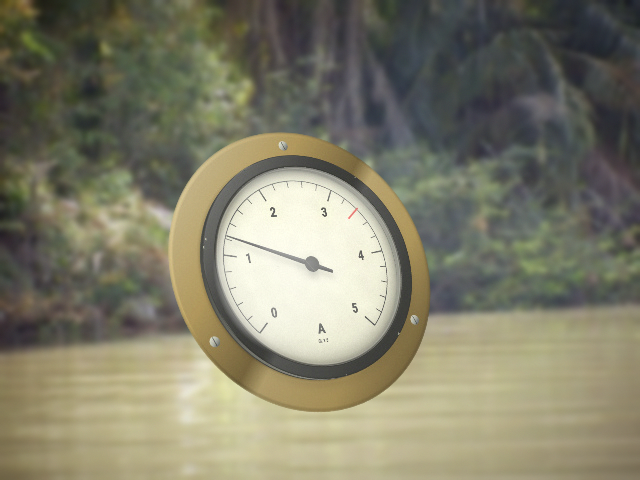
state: 1.2A
